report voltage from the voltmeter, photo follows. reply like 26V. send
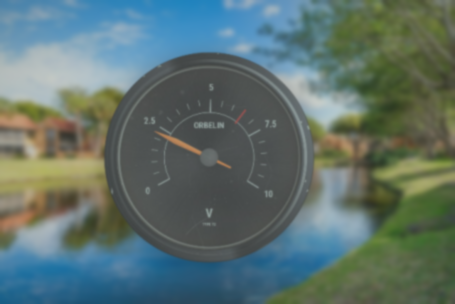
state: 2.25V
